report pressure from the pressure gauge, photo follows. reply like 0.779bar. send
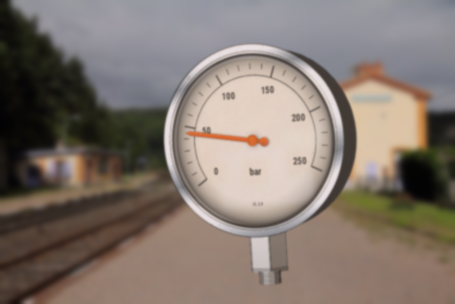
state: 45bar
